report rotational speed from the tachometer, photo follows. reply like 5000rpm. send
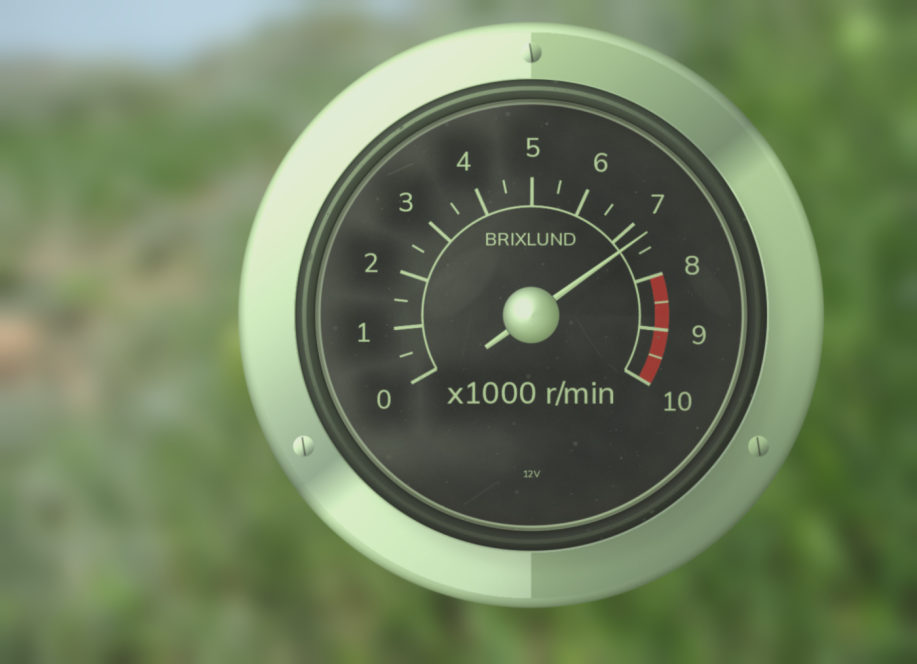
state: 7250rpm
